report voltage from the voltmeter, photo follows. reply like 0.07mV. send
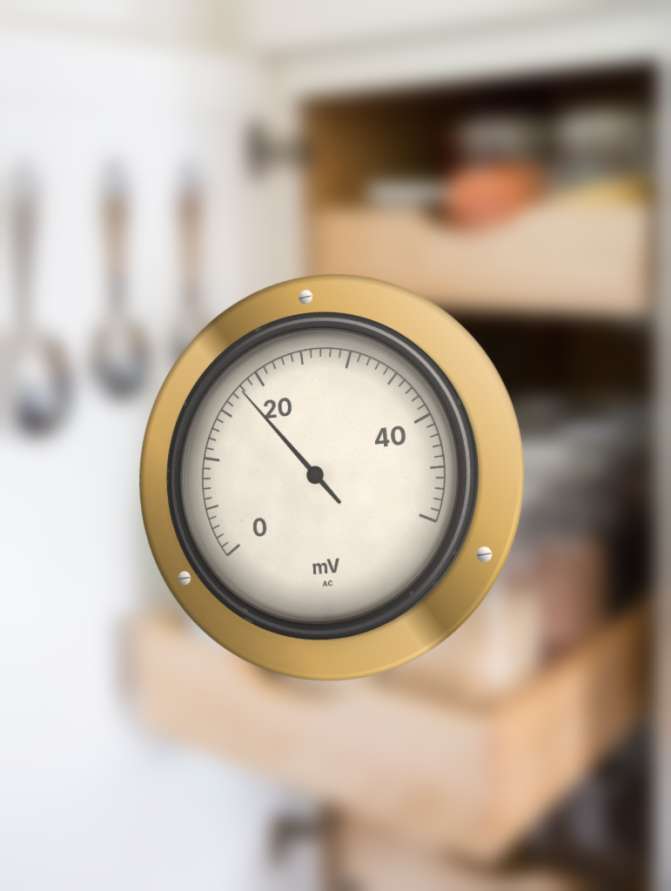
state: 18mV
